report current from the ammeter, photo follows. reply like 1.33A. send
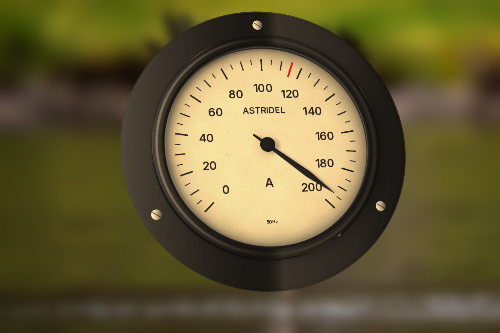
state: 195A
